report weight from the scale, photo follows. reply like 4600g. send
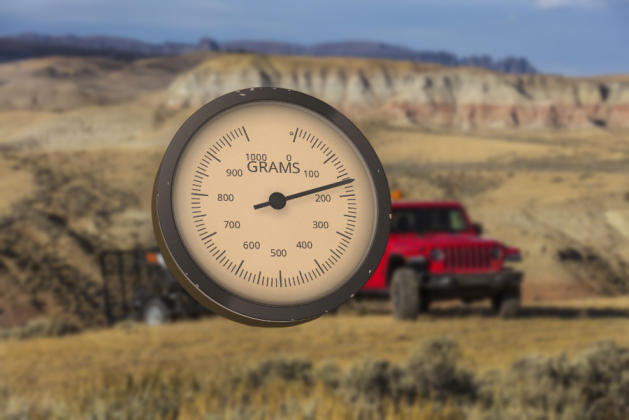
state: 170g
